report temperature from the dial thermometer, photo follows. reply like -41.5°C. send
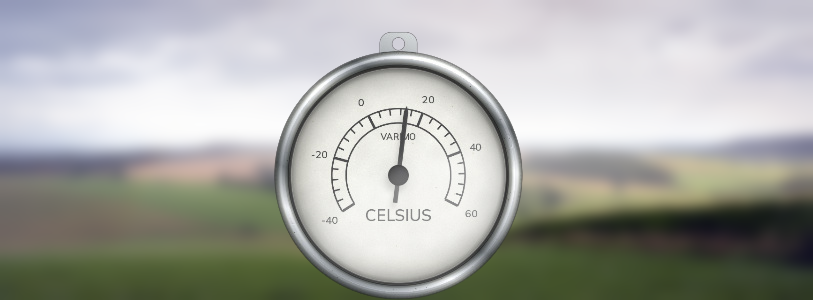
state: 14°C
